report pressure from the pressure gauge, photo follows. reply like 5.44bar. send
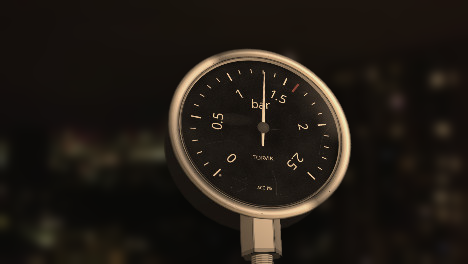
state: 1.3bar
